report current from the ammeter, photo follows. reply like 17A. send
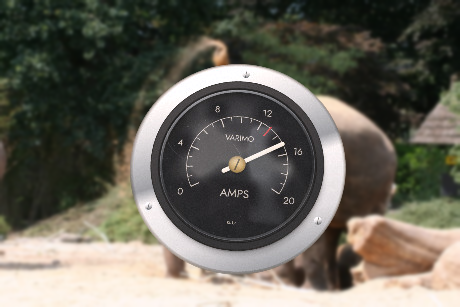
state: 15A
